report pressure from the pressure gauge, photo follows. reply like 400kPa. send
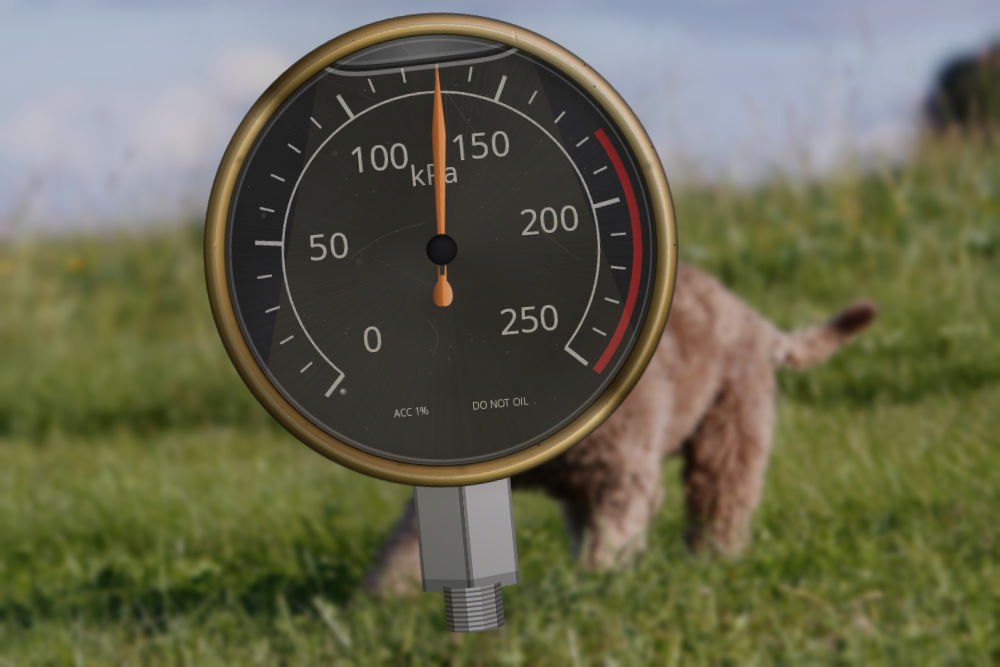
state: 130kPa
